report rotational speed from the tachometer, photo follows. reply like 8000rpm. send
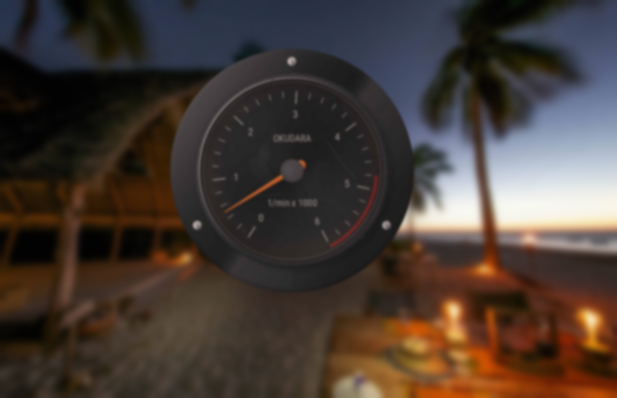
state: 500rpm
